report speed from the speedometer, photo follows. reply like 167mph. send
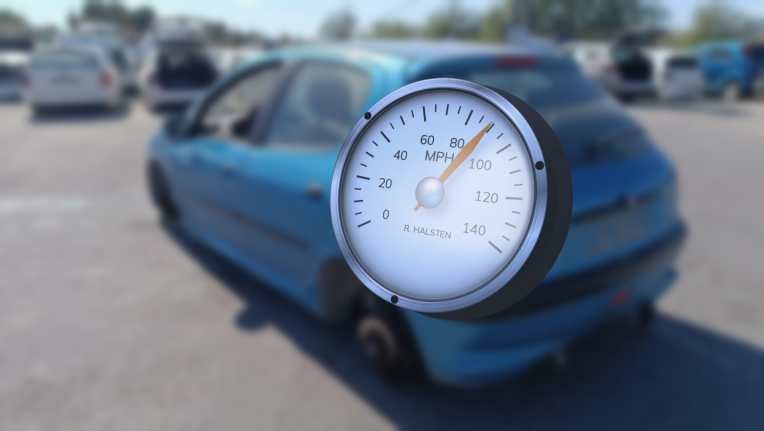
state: 90mph
